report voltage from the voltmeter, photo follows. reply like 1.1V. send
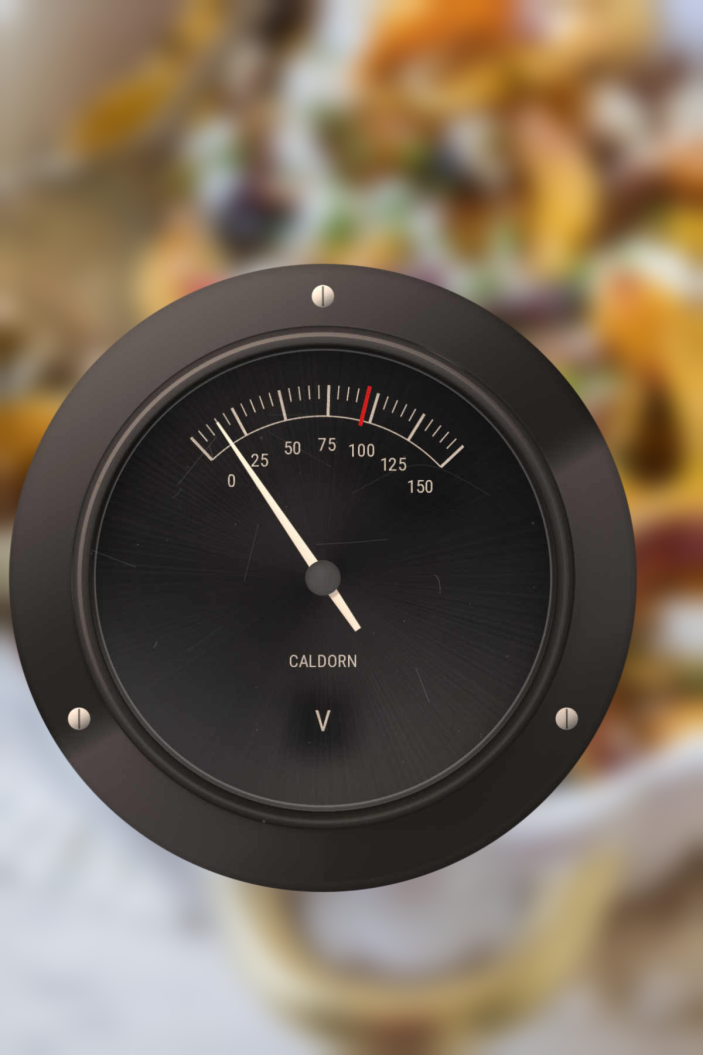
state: 15V
